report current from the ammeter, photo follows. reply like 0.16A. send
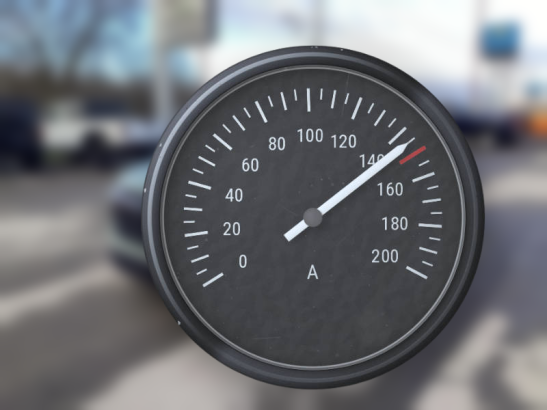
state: 145A
